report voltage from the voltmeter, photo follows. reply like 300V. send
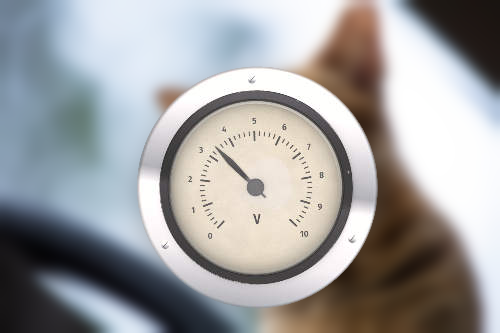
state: 3.4V
